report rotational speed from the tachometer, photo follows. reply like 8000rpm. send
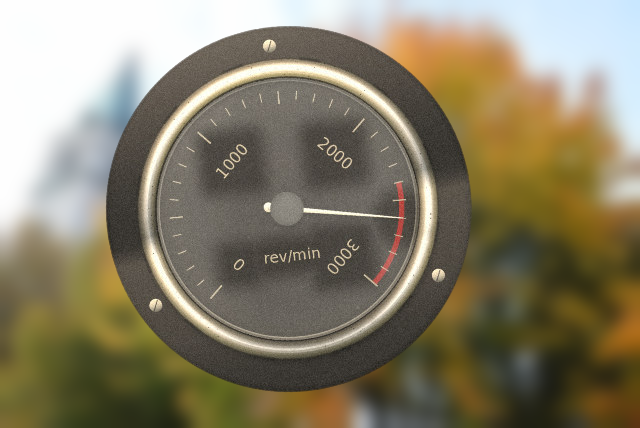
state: 2600rpm
